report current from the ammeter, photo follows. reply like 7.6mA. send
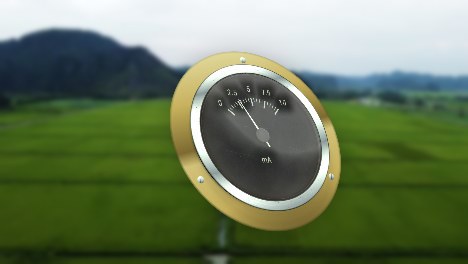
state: 2.5mA
